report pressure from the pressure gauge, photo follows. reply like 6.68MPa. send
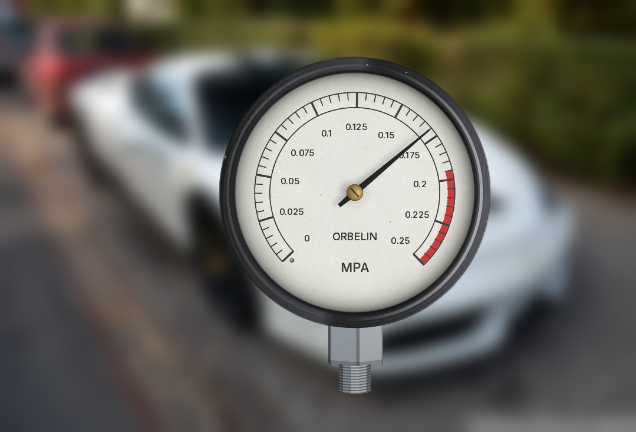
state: 0.17MPa
